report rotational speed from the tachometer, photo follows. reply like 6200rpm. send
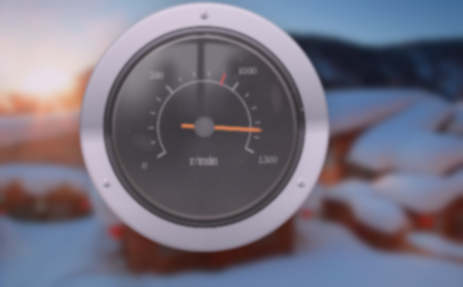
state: 1350rpm
